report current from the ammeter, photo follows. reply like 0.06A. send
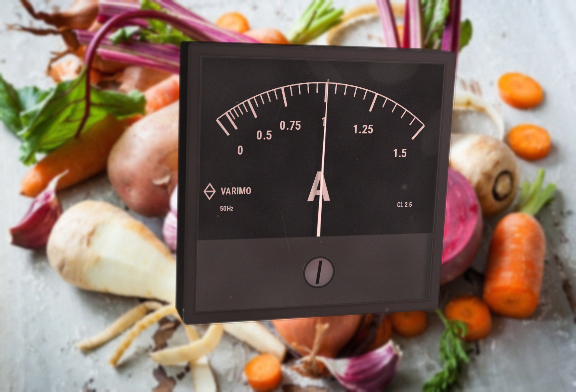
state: 1A
